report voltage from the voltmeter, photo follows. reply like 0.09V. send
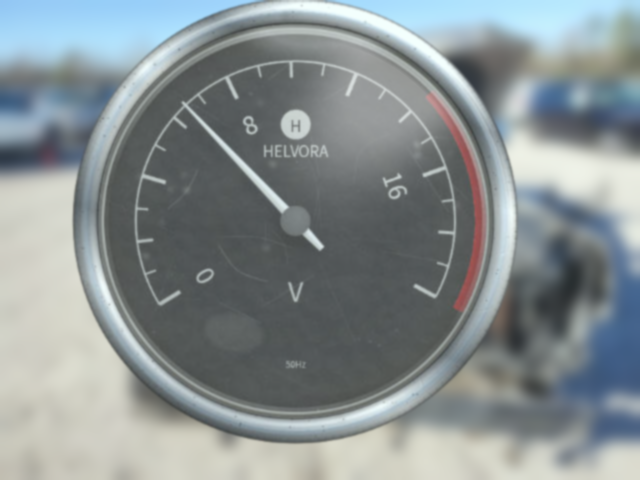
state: 6.5V
